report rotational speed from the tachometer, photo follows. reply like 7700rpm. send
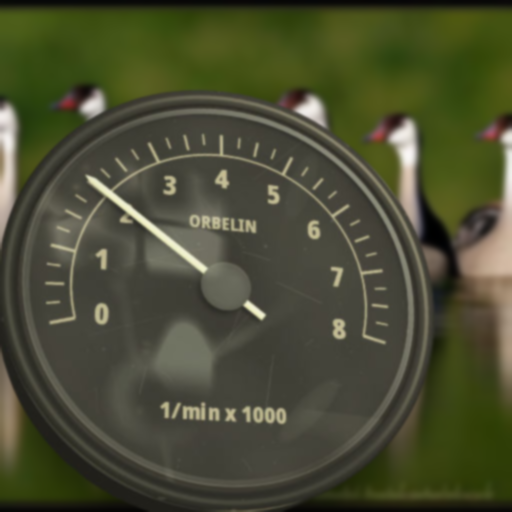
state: 2000rpm
